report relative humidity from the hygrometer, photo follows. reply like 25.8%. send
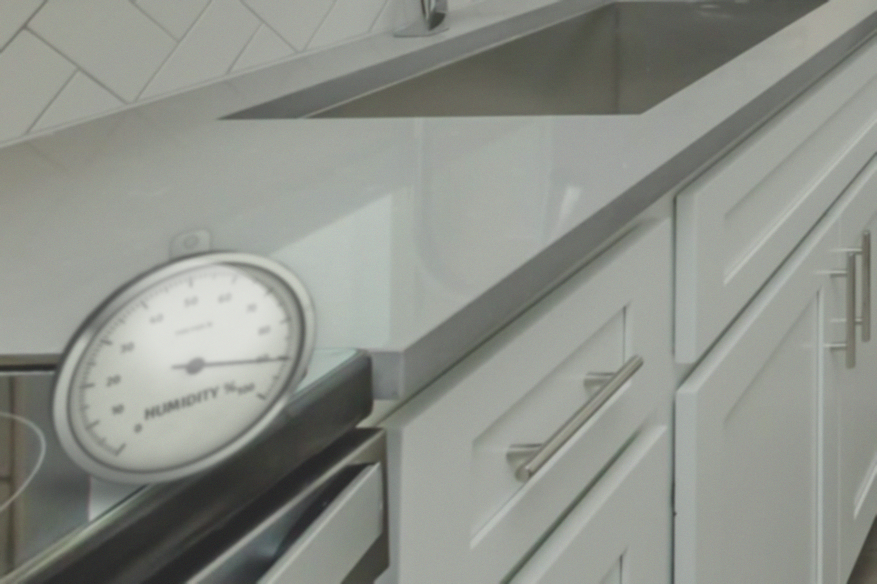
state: 90%
